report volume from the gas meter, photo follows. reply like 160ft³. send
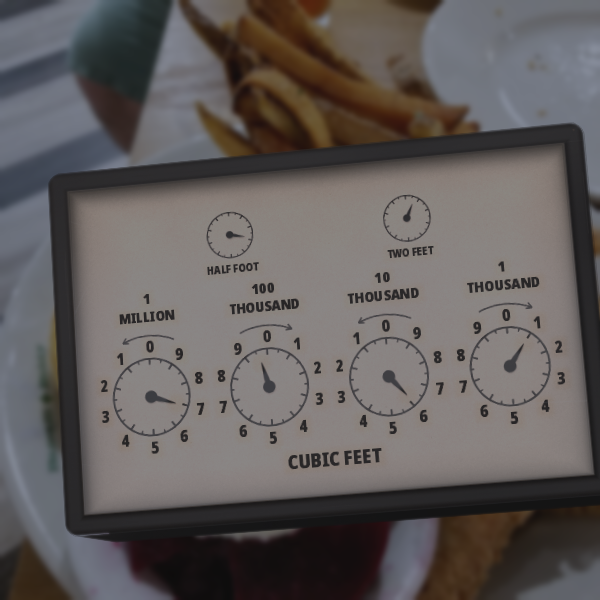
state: 696100ft³
